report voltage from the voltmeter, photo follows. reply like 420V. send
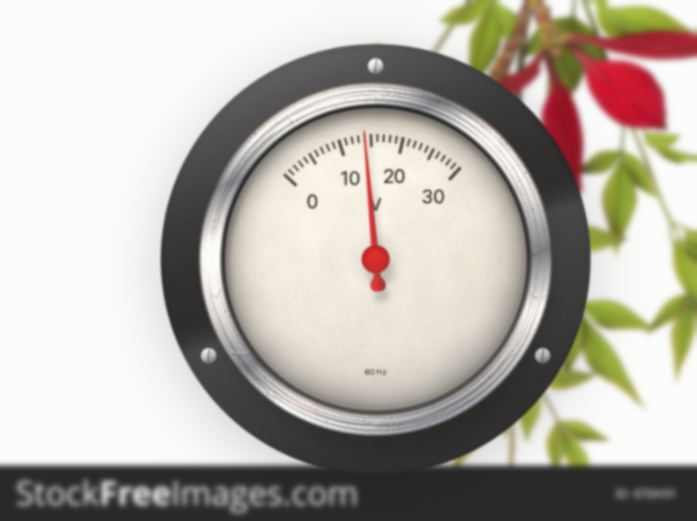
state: 14V
